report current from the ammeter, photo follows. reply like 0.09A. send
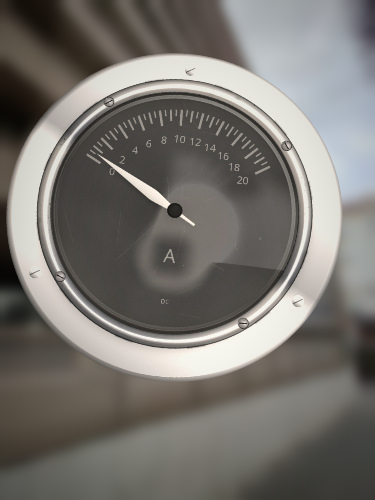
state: 0.5A
